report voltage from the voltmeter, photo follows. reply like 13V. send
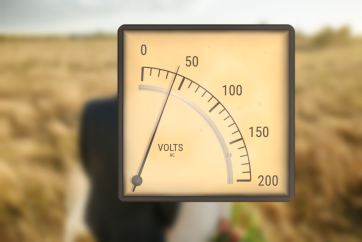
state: 40V
